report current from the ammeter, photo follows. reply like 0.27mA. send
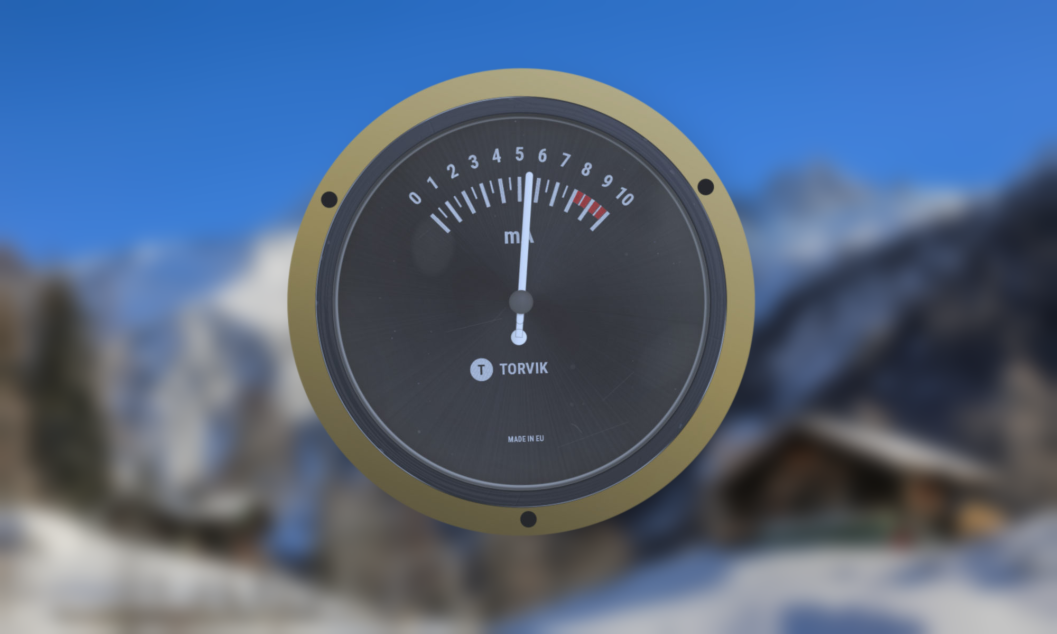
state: 5.5mA
